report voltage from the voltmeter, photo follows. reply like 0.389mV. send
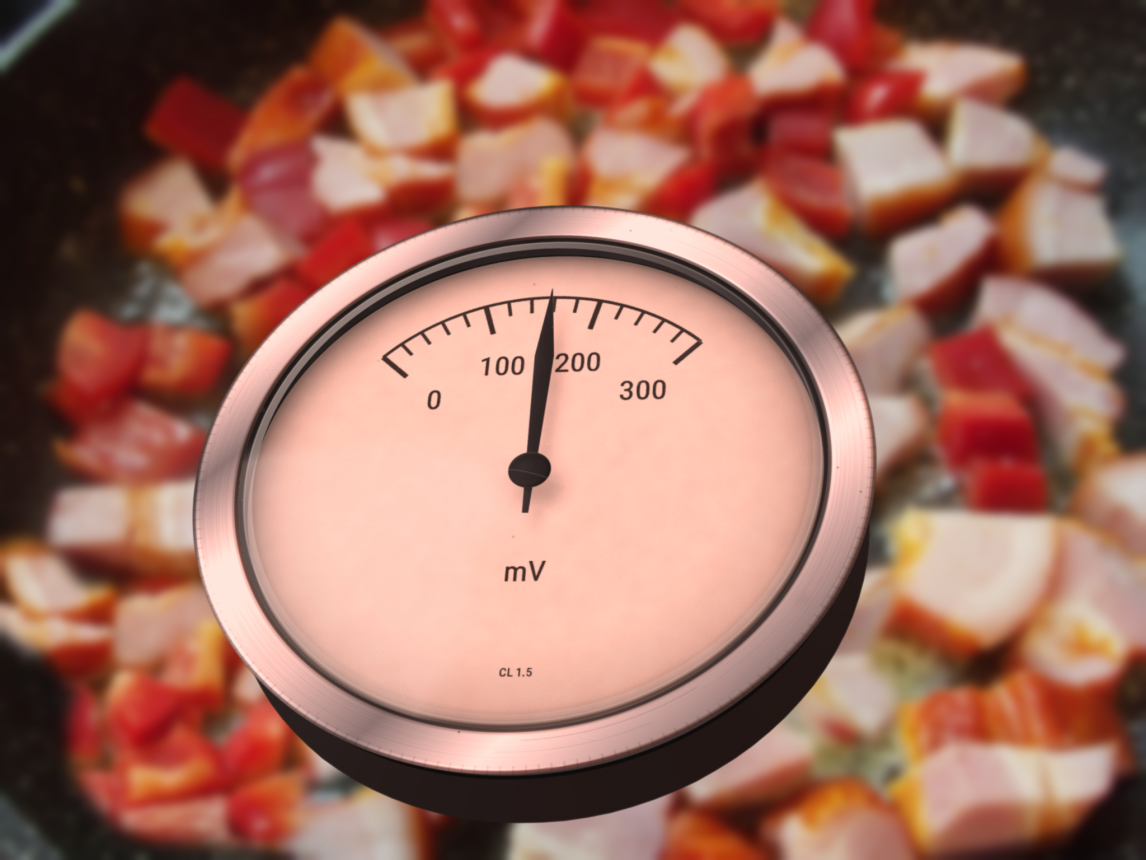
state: 160mV
